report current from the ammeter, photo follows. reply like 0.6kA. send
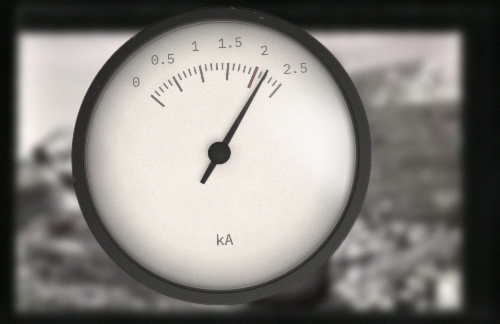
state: 2.2kA
